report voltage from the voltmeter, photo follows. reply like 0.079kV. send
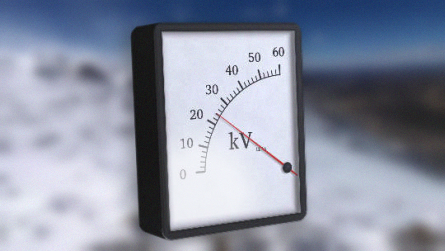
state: 24kV
